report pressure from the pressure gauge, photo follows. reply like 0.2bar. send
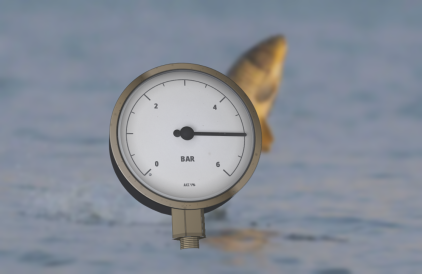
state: 5bar
